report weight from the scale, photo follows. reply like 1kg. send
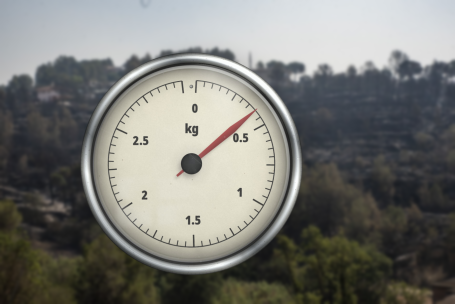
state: 0.4kg
